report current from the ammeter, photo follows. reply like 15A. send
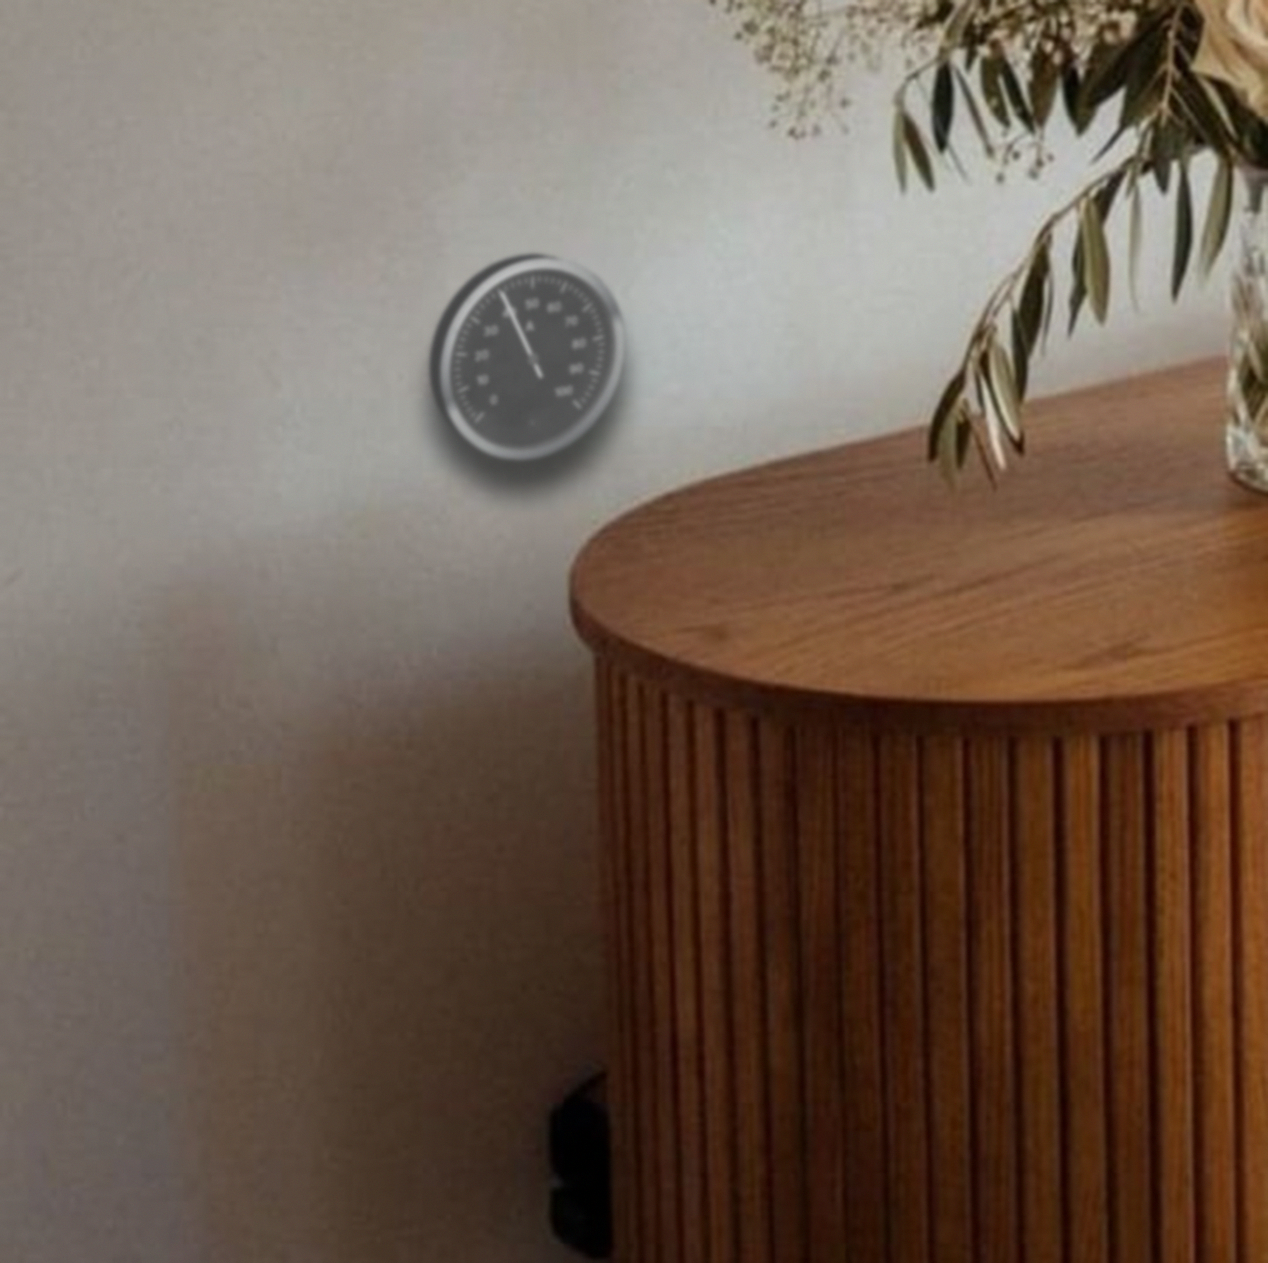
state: 40A
